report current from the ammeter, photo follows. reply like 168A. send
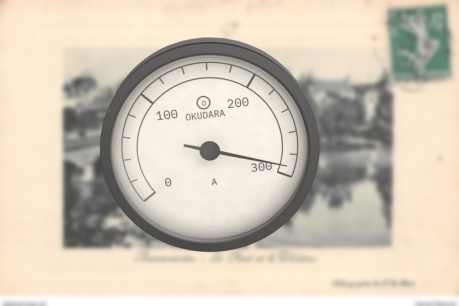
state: 290A
